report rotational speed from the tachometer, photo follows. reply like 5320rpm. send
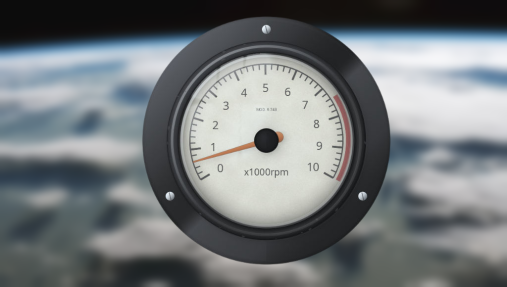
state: 600rpm
